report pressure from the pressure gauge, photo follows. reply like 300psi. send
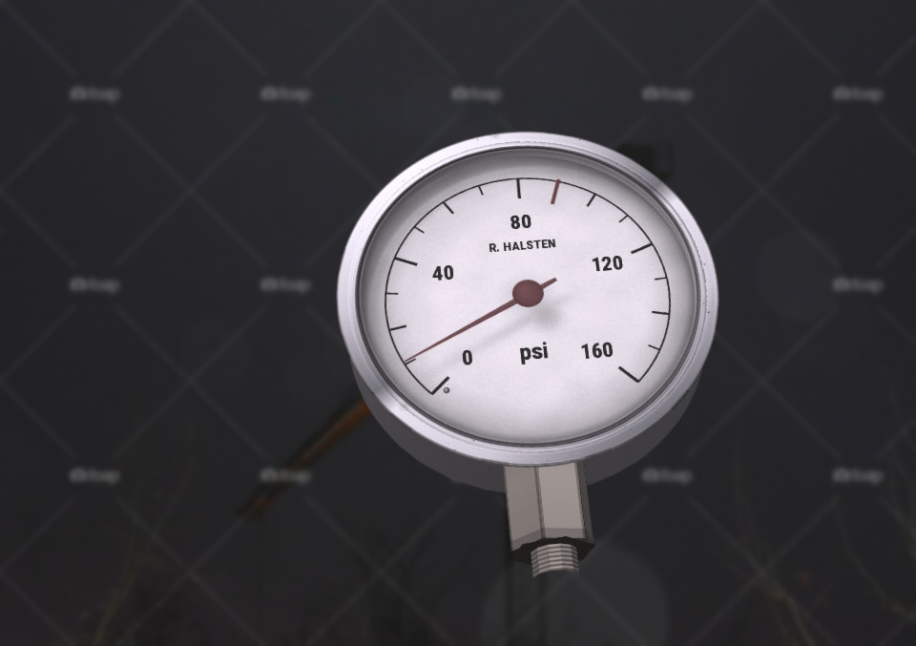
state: 10psi
